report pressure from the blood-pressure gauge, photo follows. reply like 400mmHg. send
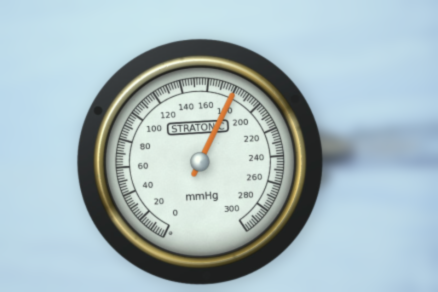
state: 180mmHg
